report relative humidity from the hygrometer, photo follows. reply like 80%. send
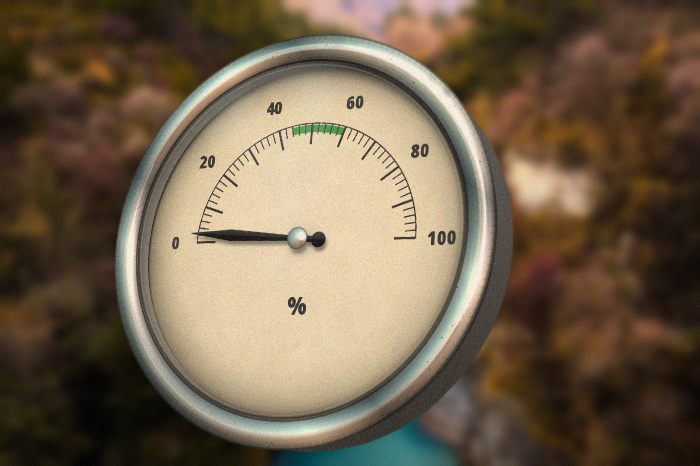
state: 2%
